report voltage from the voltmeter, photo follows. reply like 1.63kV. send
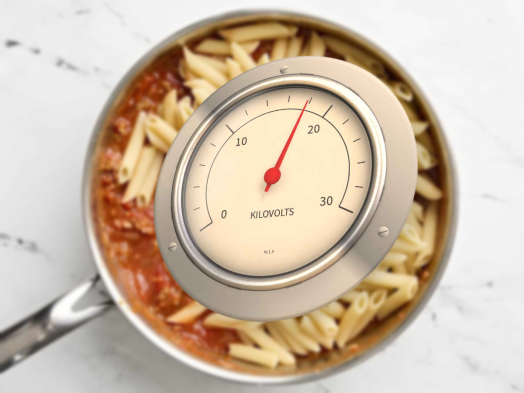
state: 18kV
